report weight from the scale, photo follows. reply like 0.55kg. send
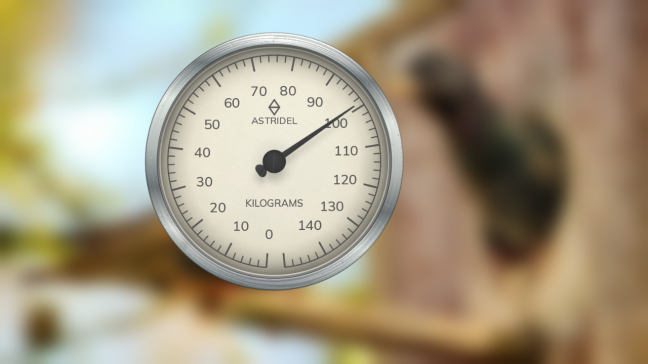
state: 99kg
